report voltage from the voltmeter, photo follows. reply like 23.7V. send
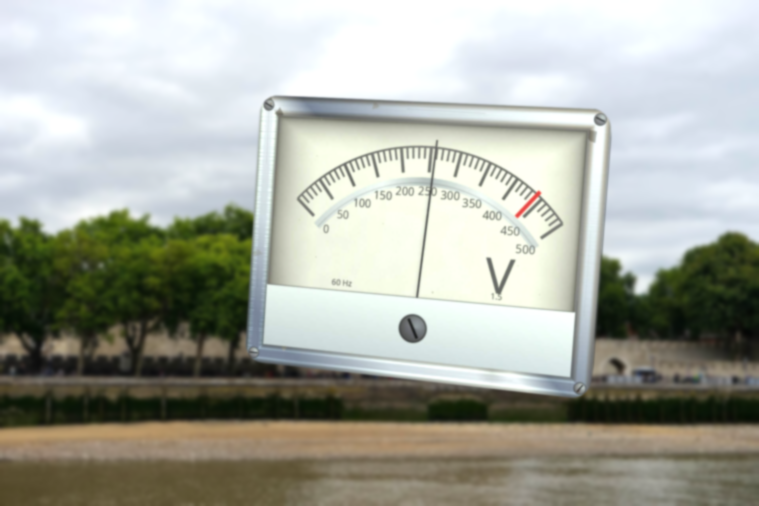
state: 260V
